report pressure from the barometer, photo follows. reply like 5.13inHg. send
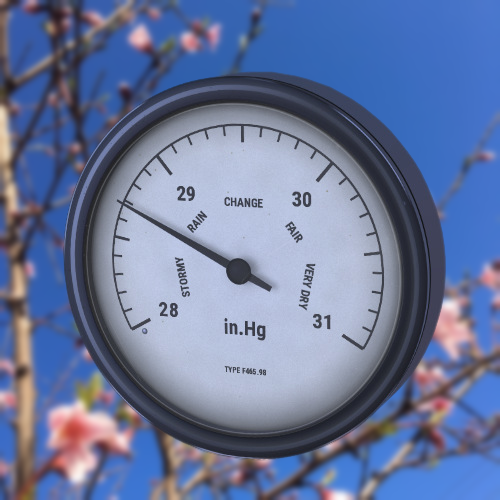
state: 28.7inHg
